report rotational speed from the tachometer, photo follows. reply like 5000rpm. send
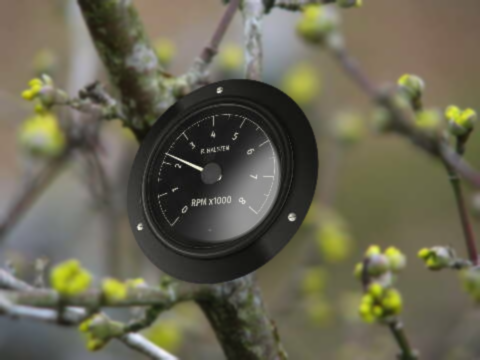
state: 2250rpm
